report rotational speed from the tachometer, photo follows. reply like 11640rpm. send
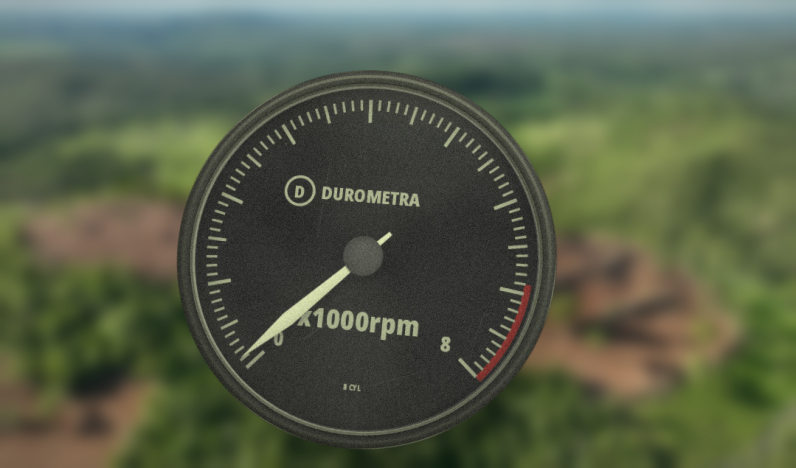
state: 100rpm
